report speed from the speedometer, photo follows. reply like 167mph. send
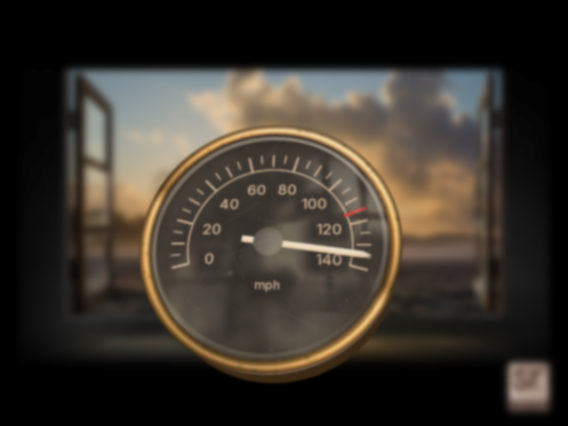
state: 135mph
